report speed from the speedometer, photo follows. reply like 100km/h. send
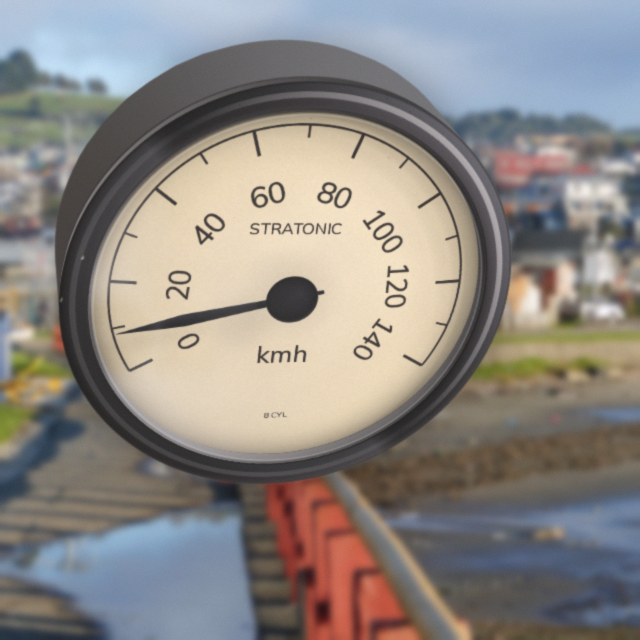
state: 10km/h
